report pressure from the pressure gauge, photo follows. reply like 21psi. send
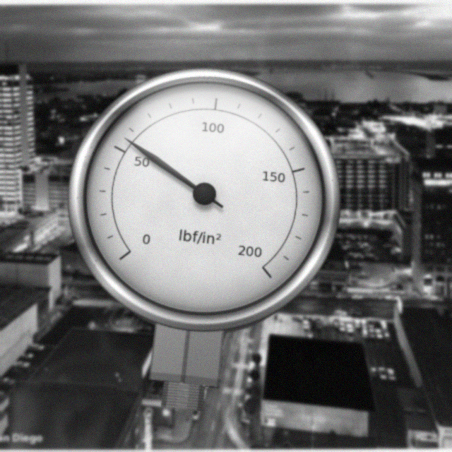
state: 55psi
